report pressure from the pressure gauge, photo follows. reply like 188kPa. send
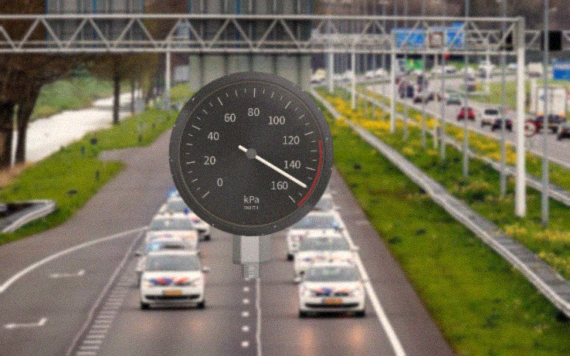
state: 150kPa
